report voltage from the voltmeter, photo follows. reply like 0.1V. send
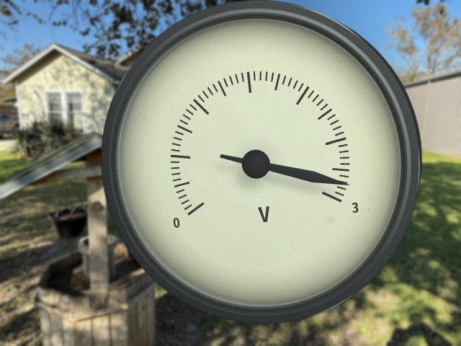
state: 2.85V
